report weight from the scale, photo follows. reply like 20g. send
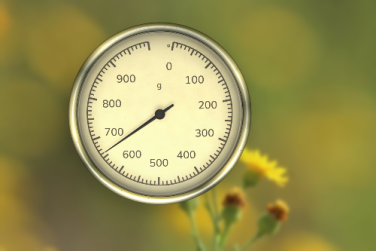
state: 660g
